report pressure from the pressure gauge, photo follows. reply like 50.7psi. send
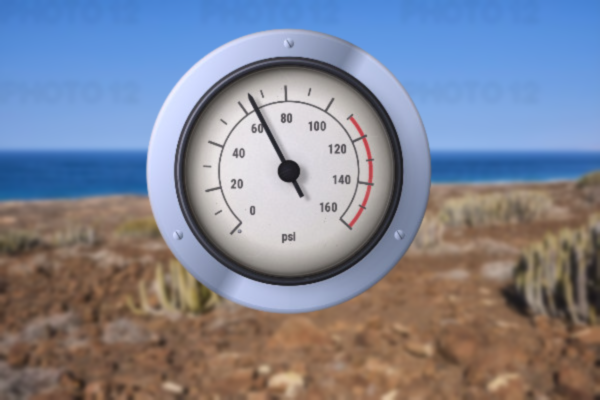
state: 65psi
